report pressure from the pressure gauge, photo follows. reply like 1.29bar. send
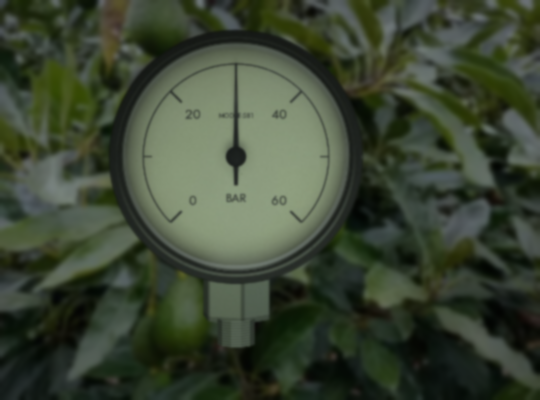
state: 30bar
